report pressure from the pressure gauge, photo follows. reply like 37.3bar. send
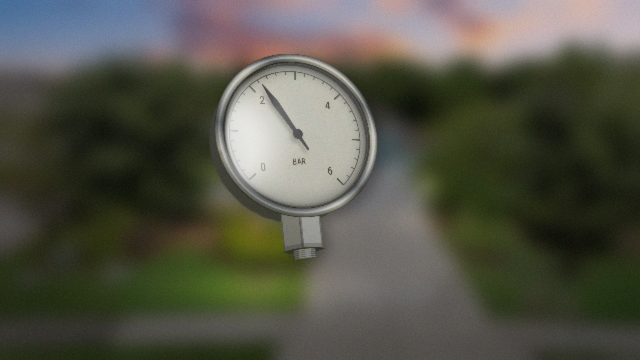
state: 2.2bar
